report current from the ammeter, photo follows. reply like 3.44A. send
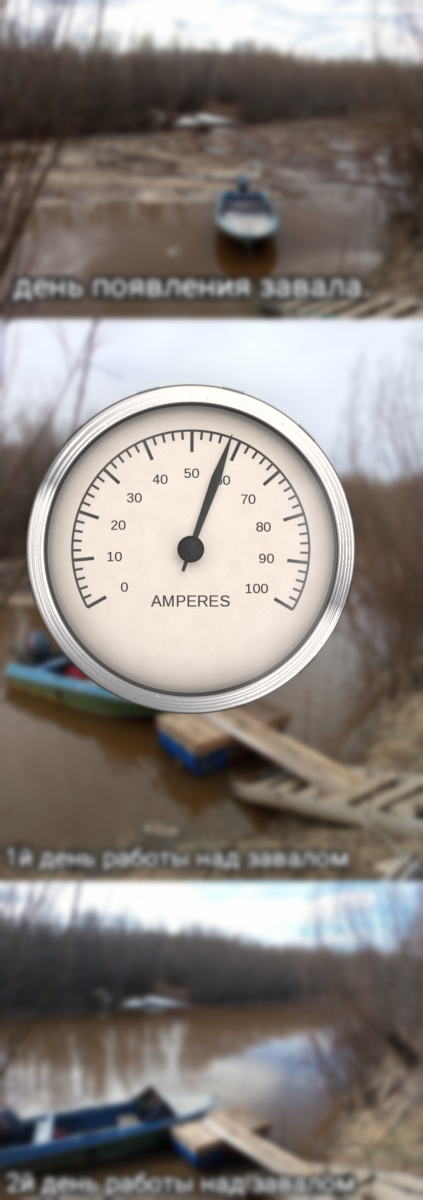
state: 58A
